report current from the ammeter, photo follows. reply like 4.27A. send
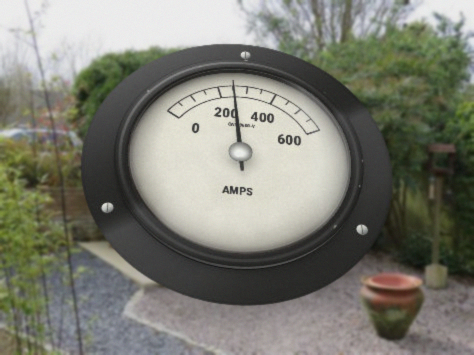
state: 250A
